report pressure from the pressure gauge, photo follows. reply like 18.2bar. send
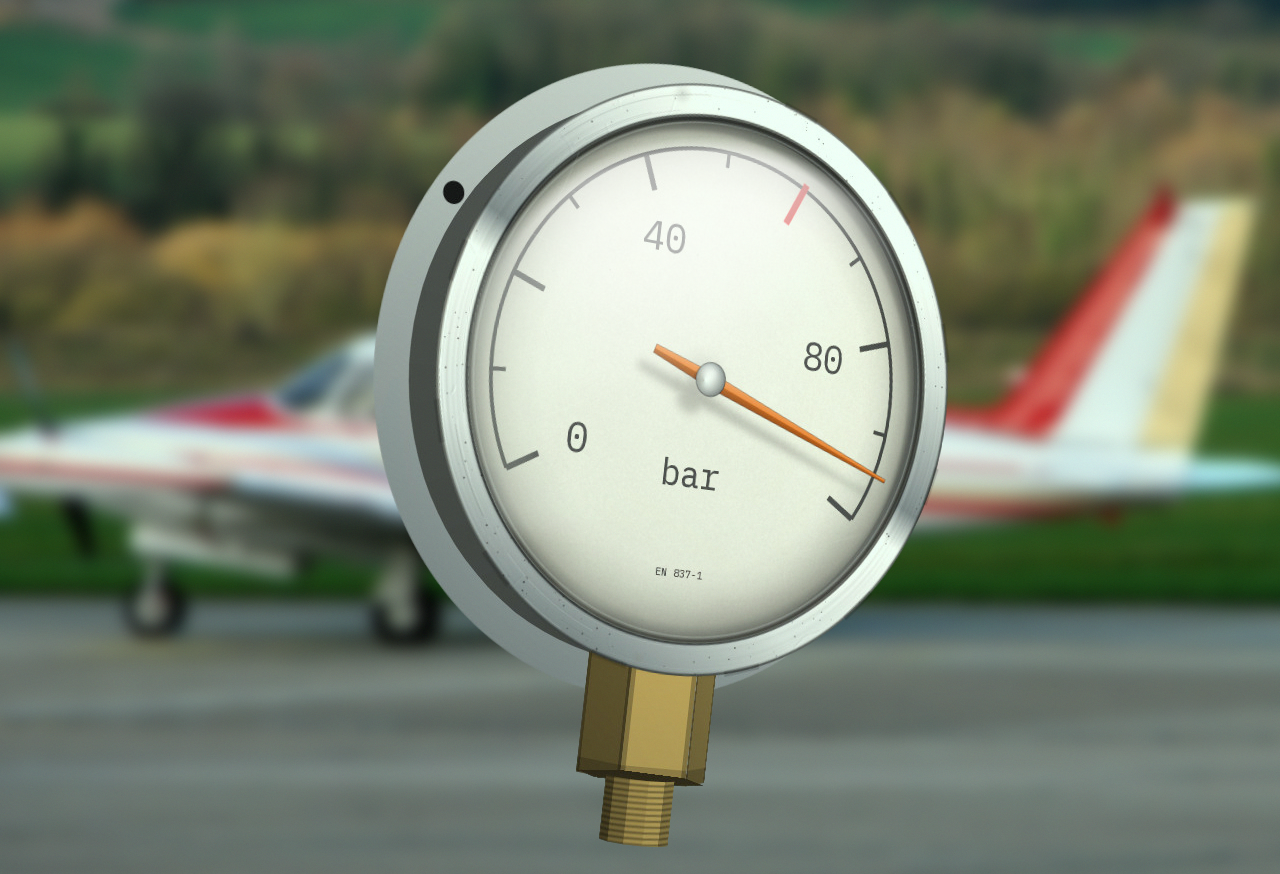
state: 95bar
